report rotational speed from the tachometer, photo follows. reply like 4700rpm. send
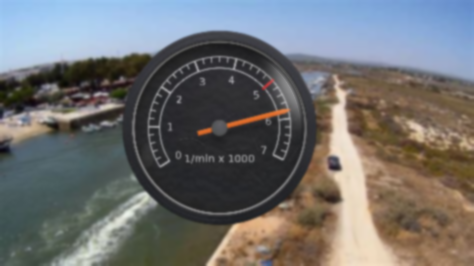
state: 5800rpm
